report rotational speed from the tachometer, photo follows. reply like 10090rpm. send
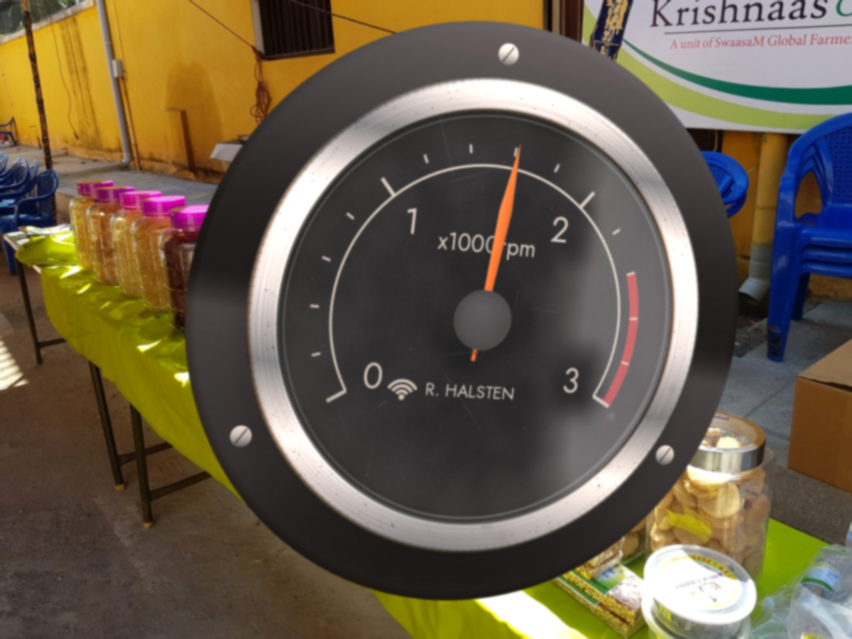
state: 1600rpm
